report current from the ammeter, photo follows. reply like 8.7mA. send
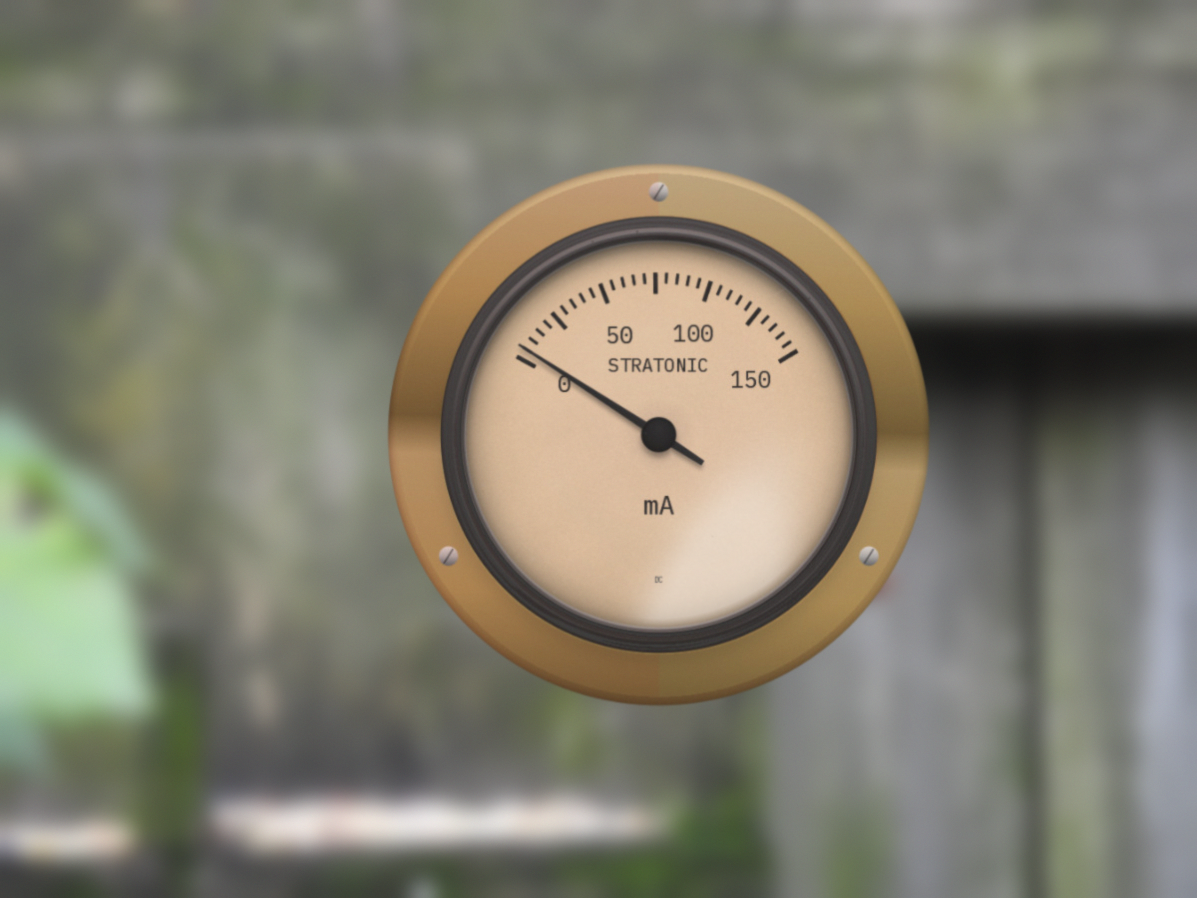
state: 5mA
